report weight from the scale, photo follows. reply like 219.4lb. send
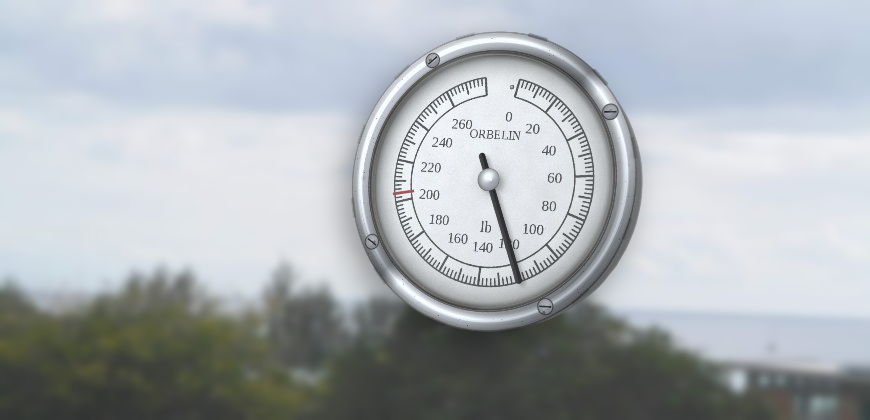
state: 120lb
